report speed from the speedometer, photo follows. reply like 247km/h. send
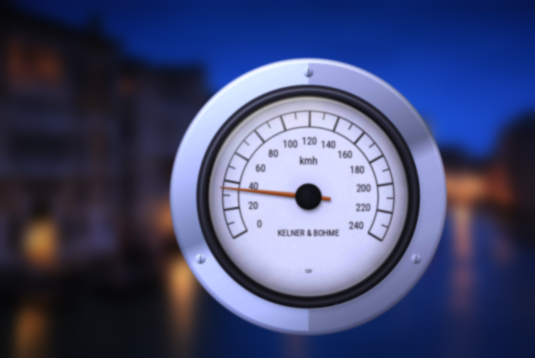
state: 35km/h
